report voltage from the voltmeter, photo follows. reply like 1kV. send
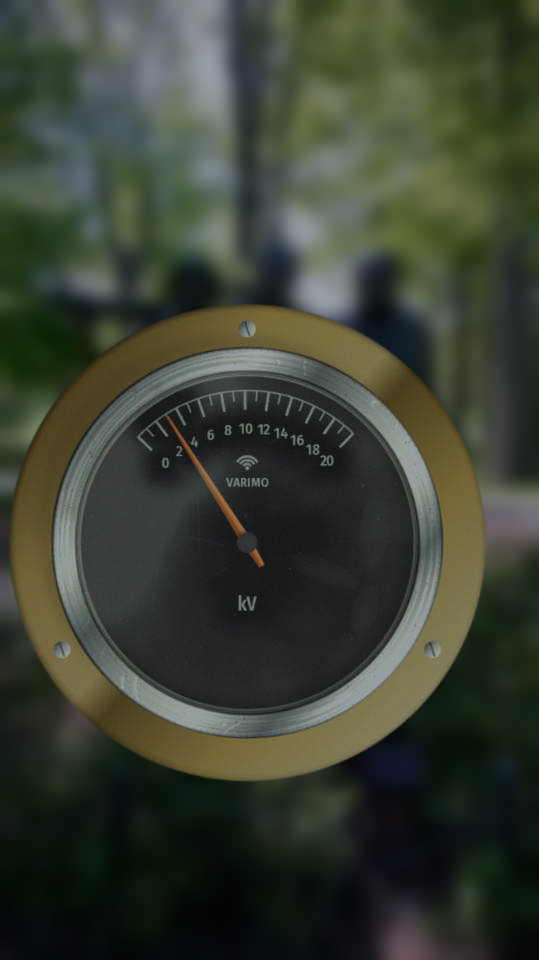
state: 3kV
